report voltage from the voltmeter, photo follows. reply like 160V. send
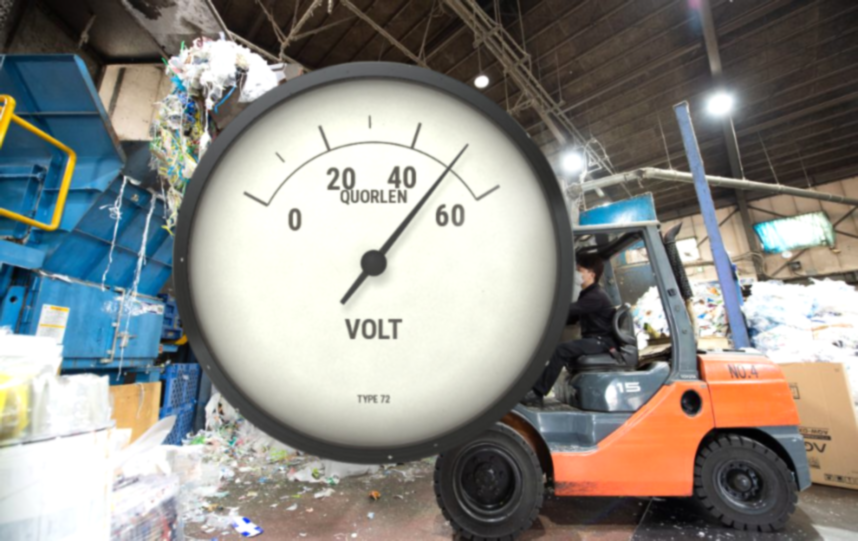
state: 50V
